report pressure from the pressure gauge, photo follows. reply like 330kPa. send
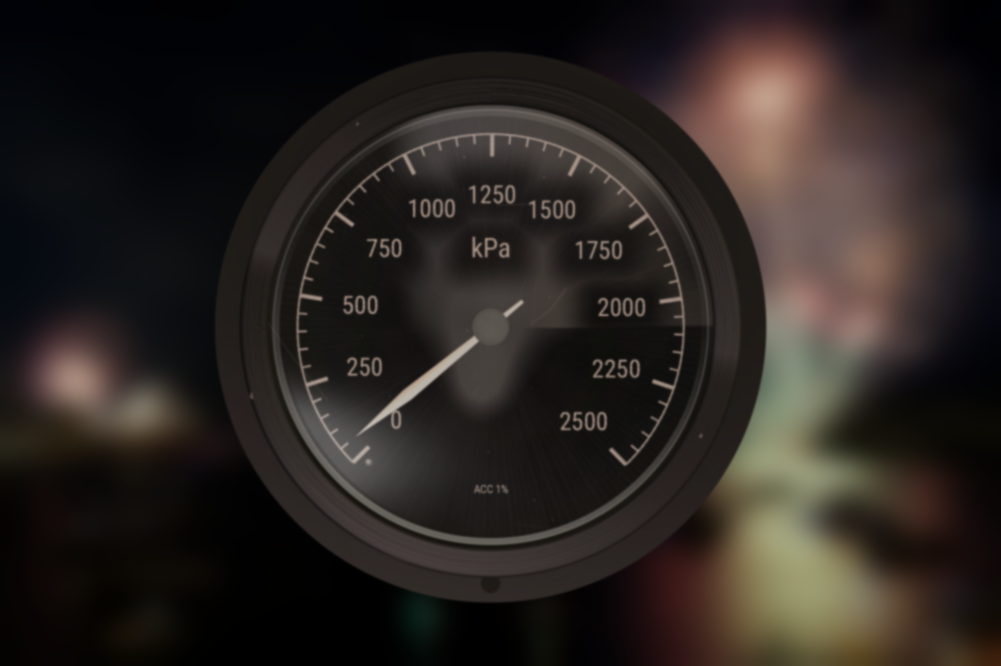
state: 50kPa
